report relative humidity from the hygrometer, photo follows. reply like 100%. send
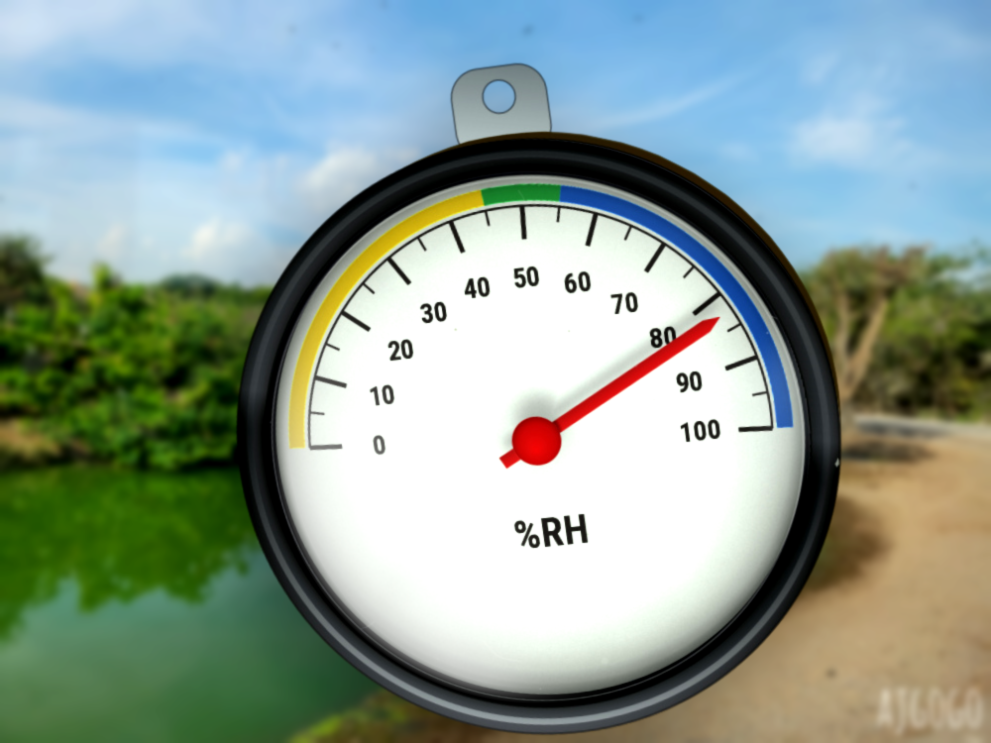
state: 82.5%
